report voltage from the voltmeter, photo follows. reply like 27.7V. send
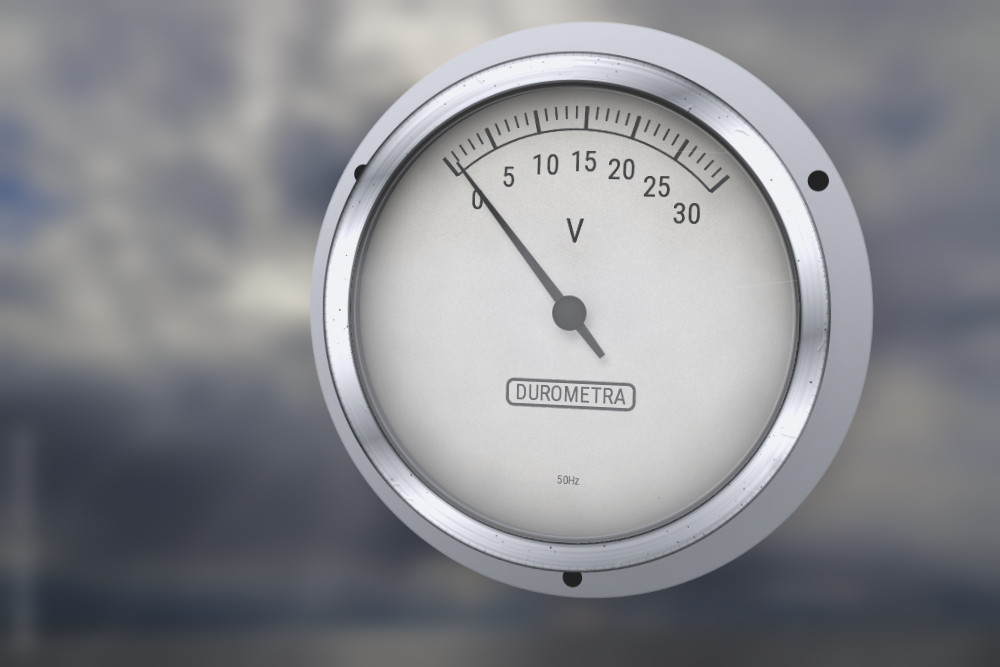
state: 1V
